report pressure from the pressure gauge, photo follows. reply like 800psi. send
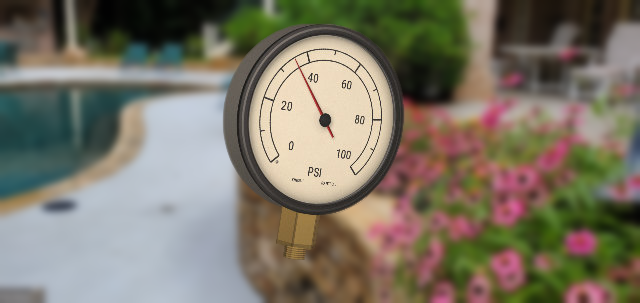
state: 35psi
